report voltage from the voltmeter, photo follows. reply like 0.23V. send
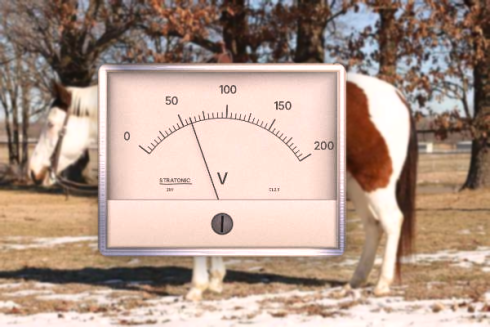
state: 60V
